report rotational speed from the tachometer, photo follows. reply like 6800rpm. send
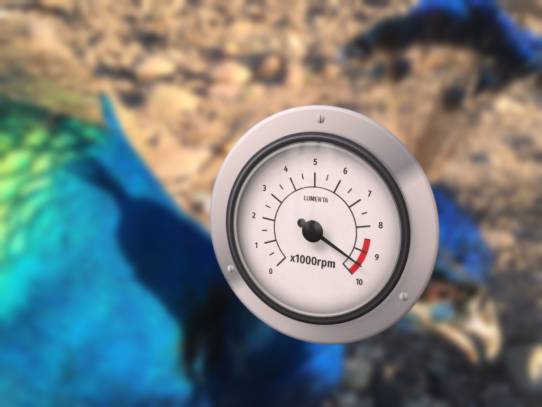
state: 9500rpm
